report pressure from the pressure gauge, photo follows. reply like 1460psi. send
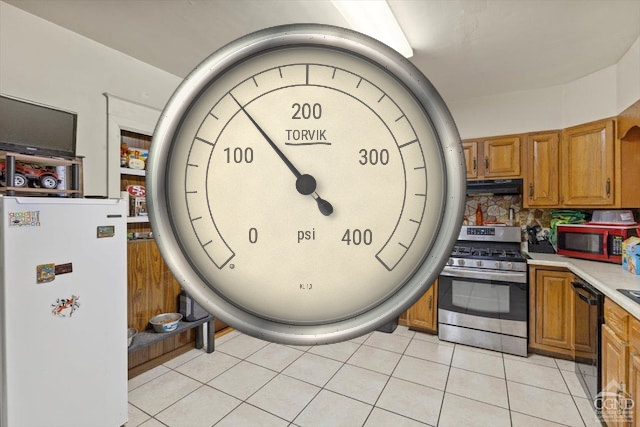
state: 140psi
